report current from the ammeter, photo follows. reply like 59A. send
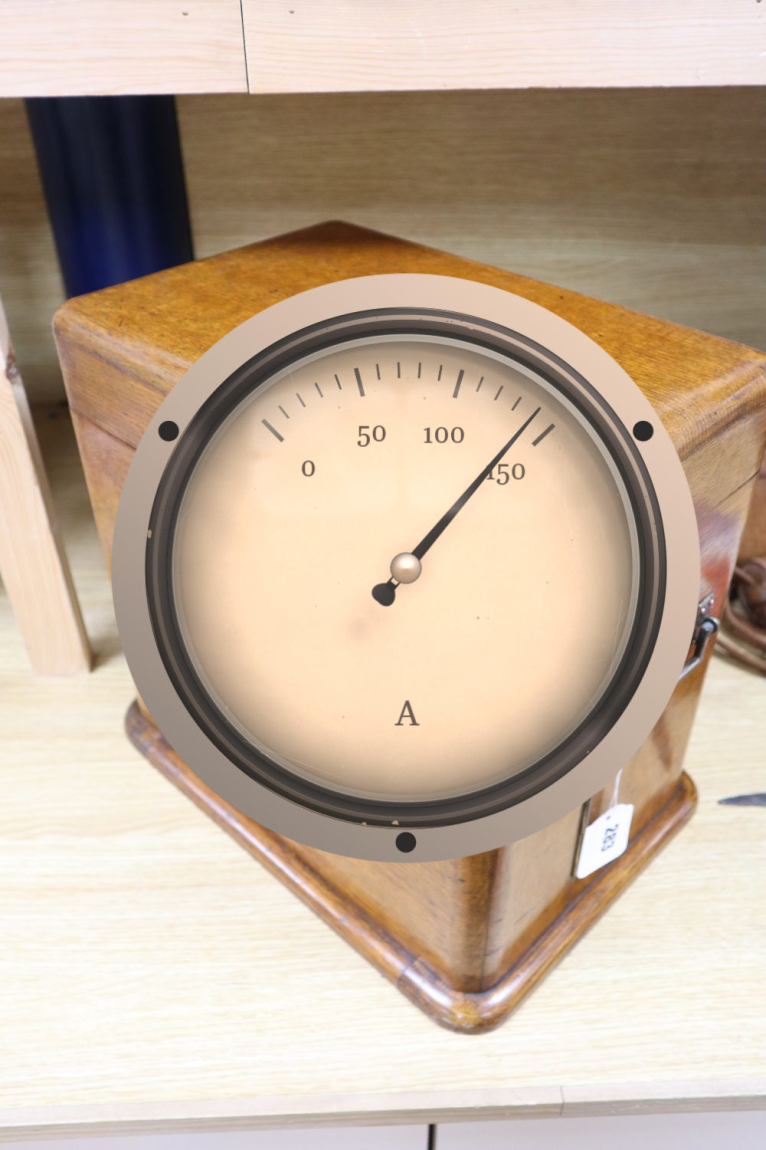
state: 140A
